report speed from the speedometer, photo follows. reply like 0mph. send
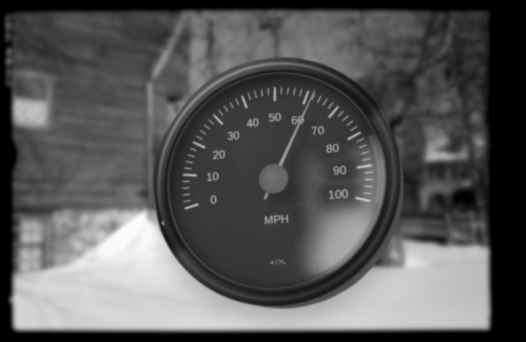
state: 62mph
